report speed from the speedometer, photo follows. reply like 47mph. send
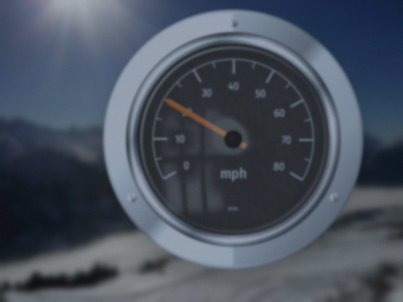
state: 20mph
